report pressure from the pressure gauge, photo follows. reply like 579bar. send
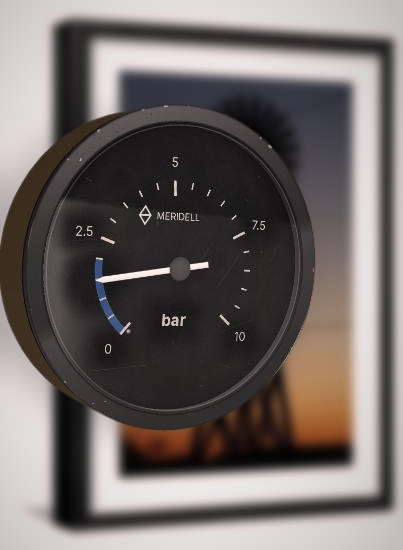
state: 1.5bar
